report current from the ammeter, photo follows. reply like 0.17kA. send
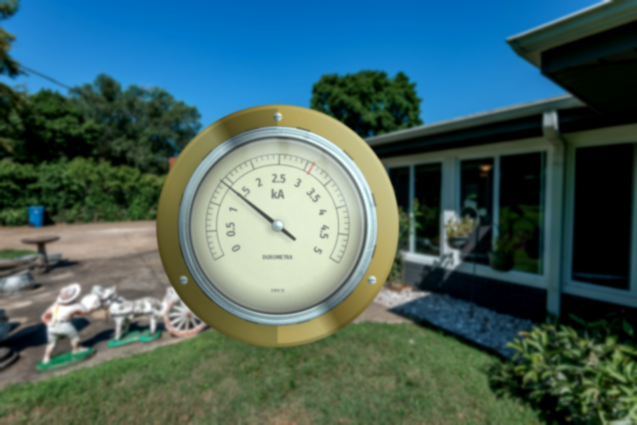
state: 1.4kA
